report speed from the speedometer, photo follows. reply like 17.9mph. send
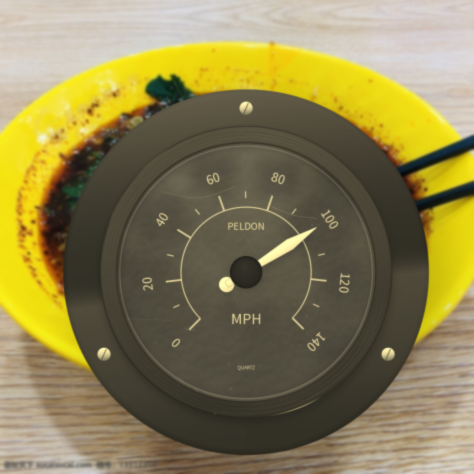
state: 100mph
